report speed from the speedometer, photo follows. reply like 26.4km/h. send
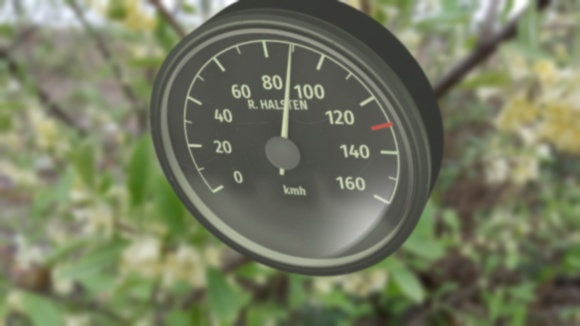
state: 90km/h
